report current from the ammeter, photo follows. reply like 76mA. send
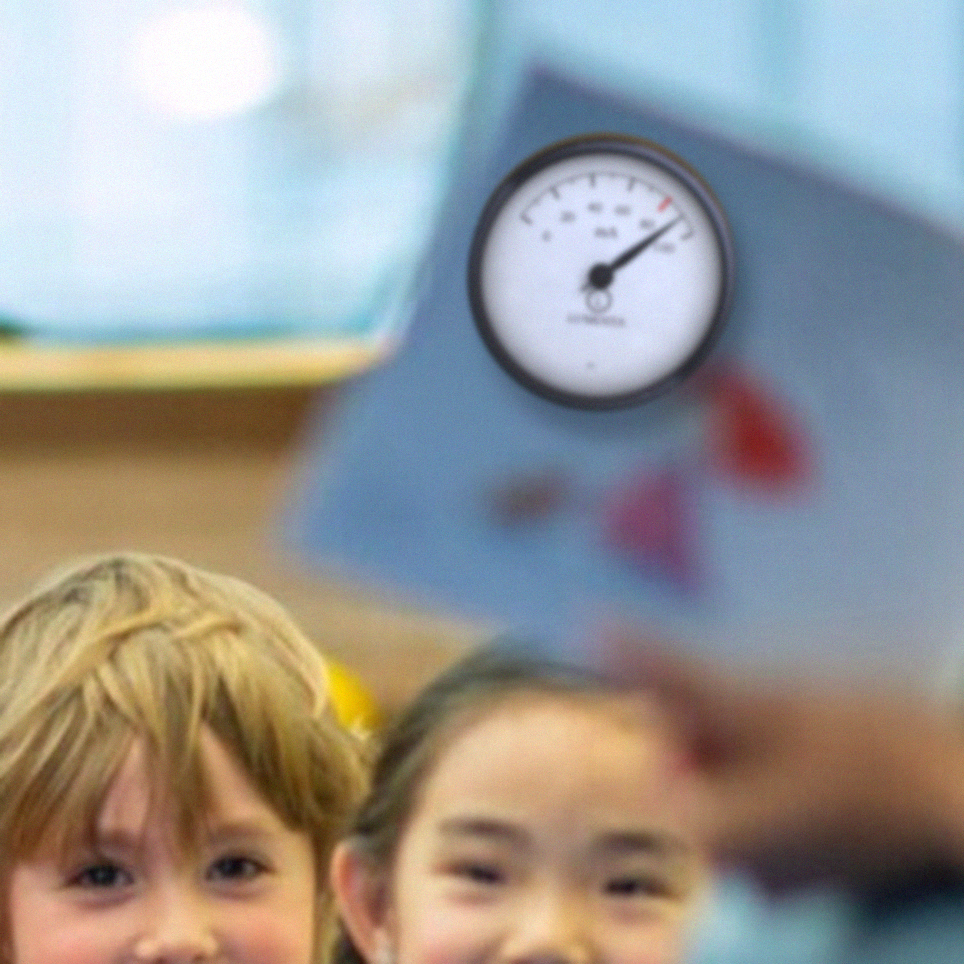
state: 90mA
